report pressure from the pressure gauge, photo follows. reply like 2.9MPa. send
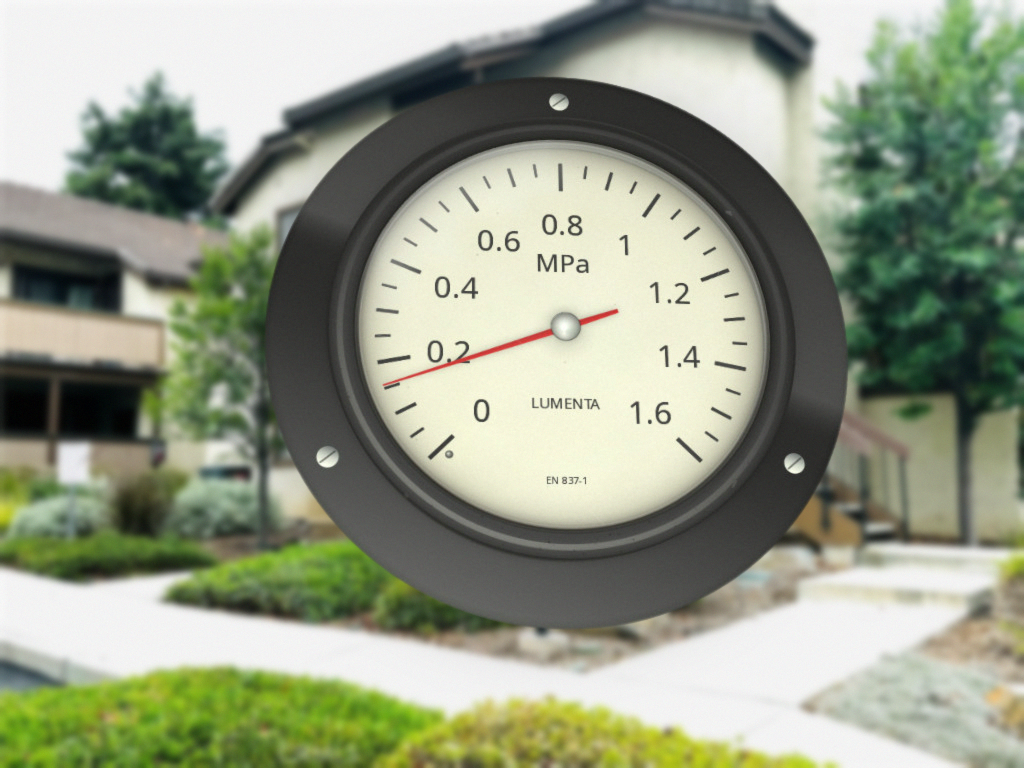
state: 0.15MPa
